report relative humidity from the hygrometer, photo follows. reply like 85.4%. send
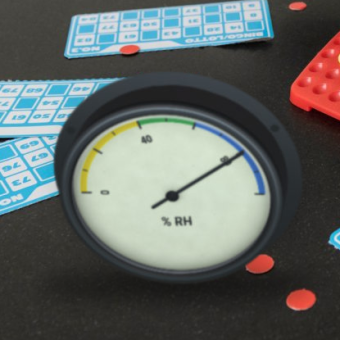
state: 80%
